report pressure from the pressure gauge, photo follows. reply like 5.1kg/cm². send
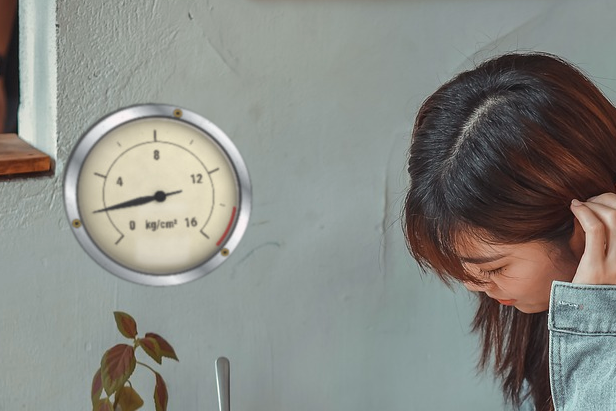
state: 2kg/cm²
